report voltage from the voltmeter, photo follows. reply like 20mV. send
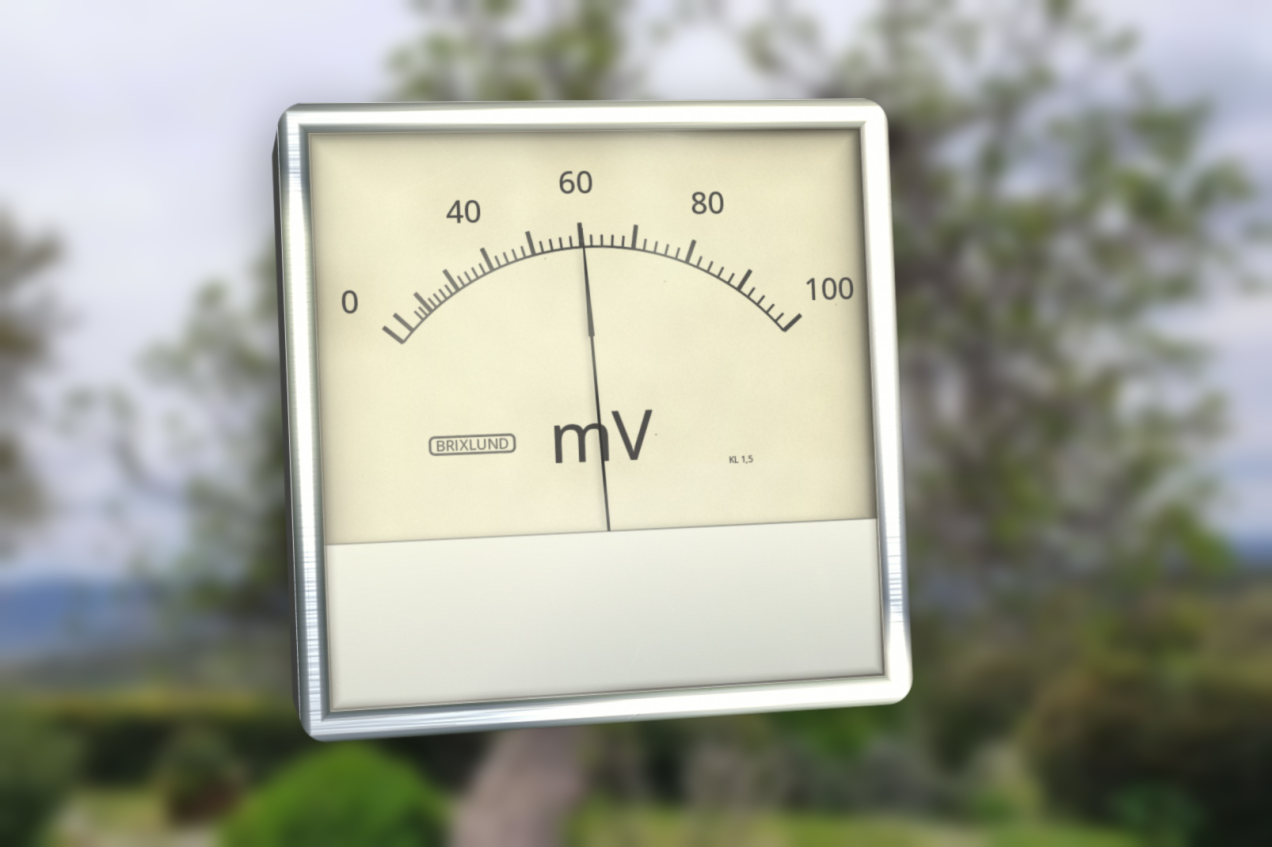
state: 60mV
